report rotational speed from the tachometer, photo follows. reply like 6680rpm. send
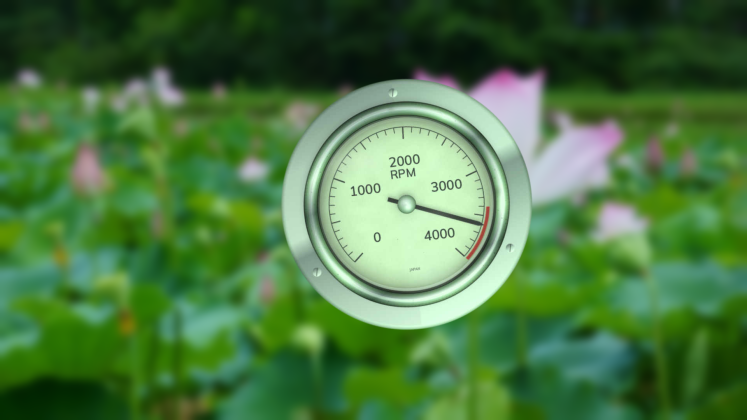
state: 3600rpm
